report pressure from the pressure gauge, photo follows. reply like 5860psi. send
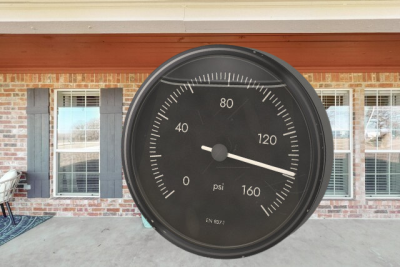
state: 138psi
